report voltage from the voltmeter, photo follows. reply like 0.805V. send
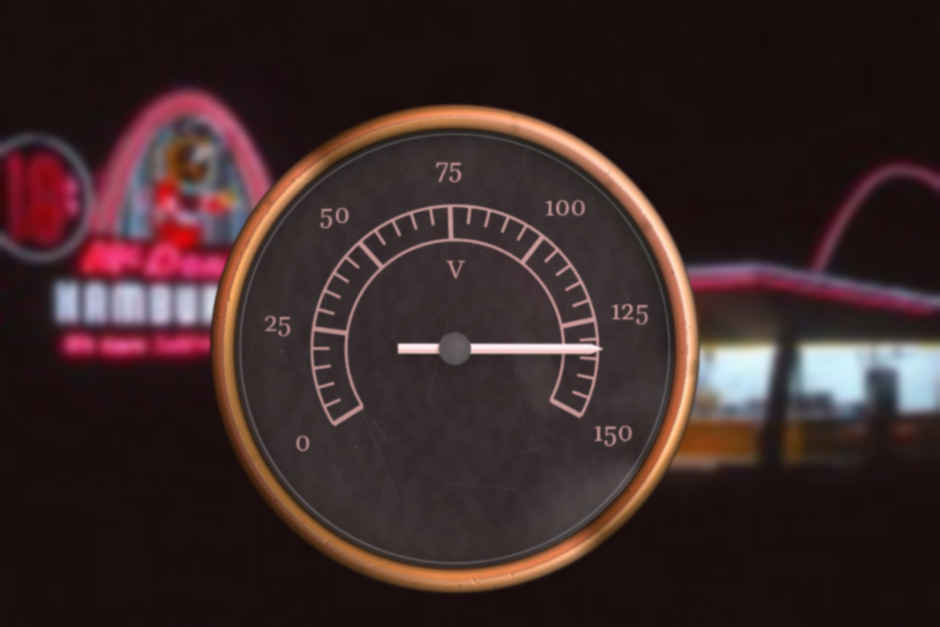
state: 132.5V
